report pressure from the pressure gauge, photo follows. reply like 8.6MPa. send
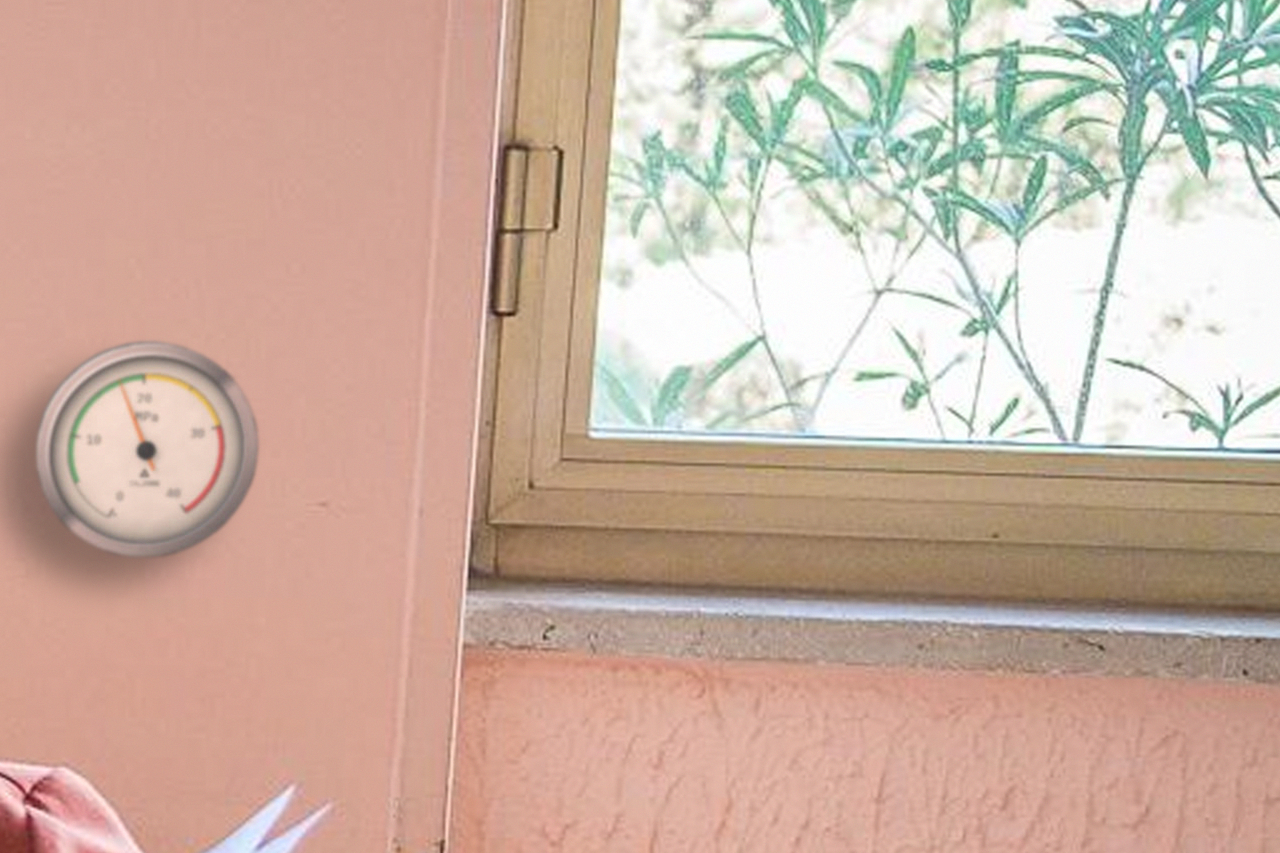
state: 17.5MPa
